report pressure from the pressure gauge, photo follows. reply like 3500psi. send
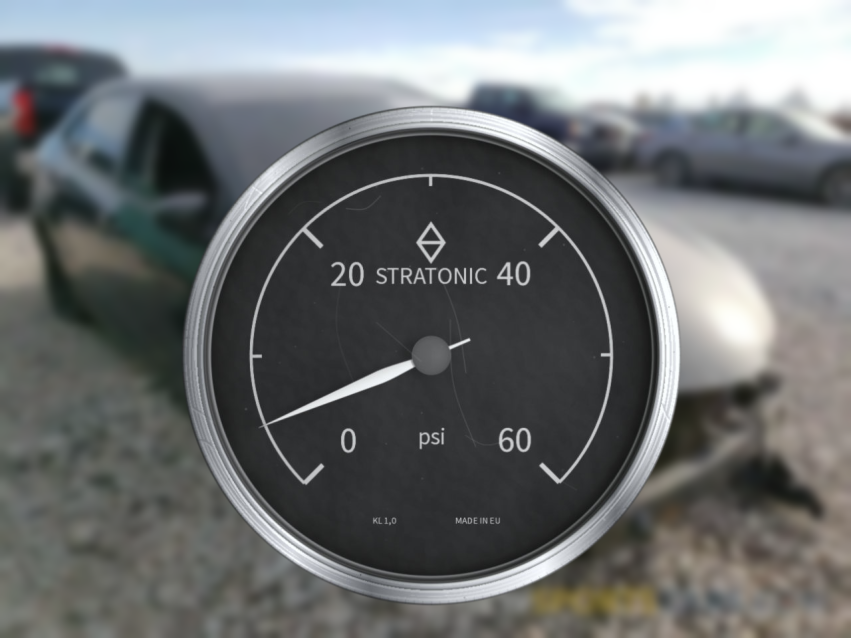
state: 5psi
